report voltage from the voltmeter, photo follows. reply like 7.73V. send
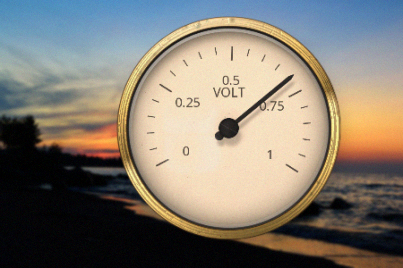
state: 0.7V
